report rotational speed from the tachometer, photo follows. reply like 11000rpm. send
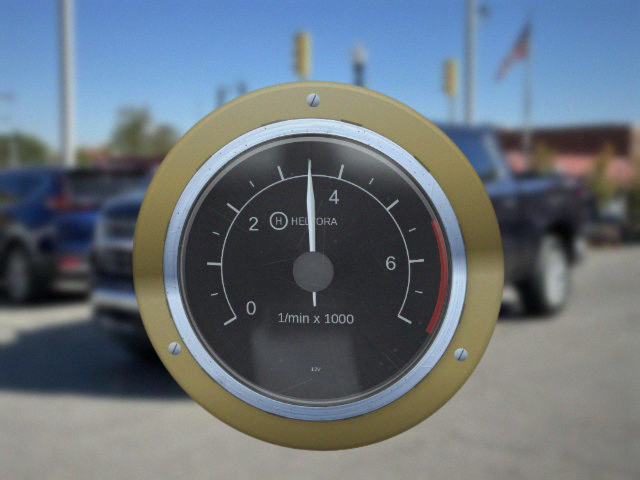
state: 3500rpm
